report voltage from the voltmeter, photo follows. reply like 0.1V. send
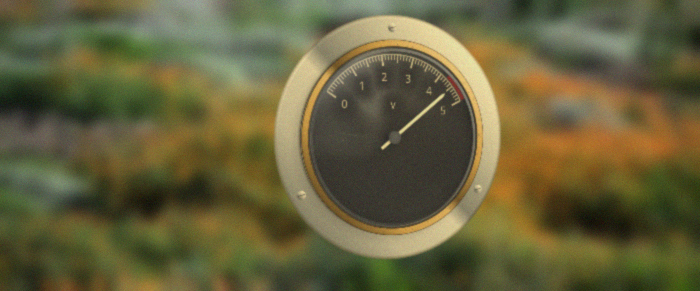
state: 4.5V
